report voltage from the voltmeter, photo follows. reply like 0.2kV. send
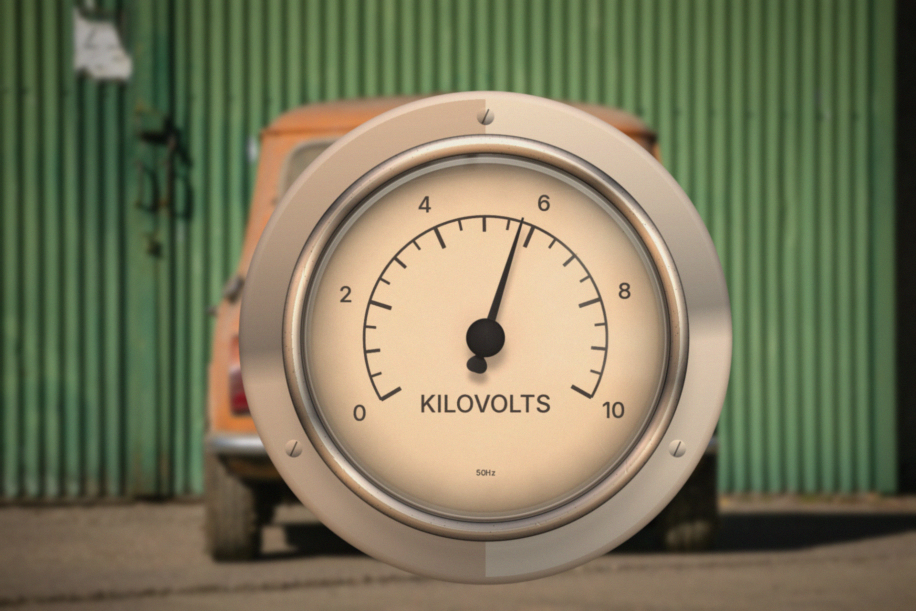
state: 5.75kV
